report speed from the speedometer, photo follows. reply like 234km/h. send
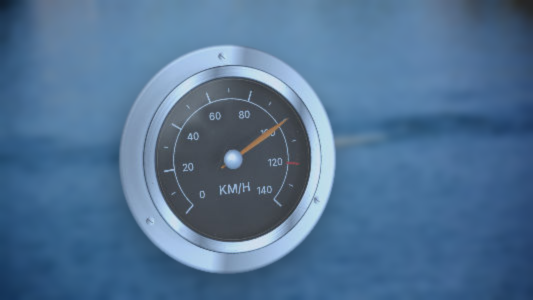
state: 100km/h
